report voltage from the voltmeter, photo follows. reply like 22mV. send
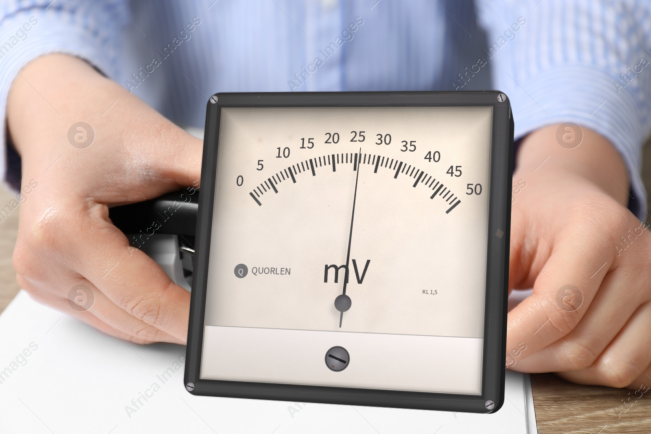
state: 26mV
